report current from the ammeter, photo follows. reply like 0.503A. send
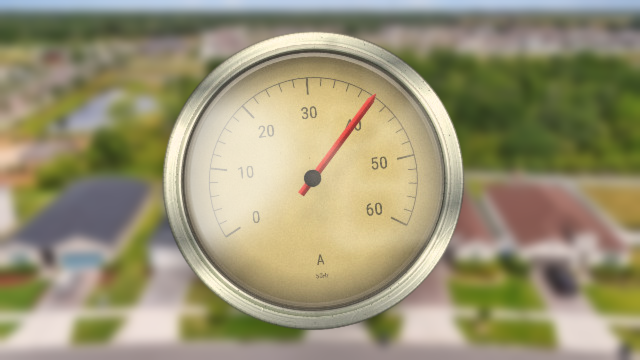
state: 40A
